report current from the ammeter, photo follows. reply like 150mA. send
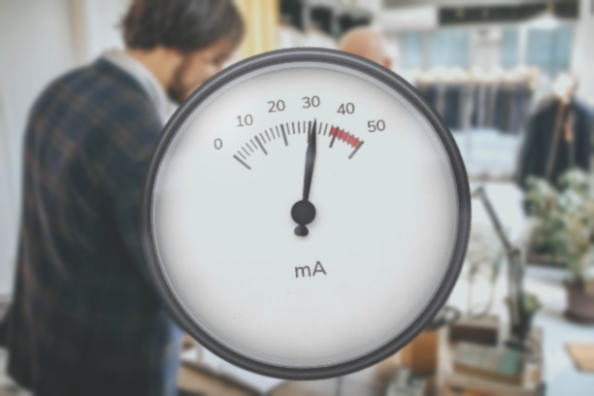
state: 32mA
